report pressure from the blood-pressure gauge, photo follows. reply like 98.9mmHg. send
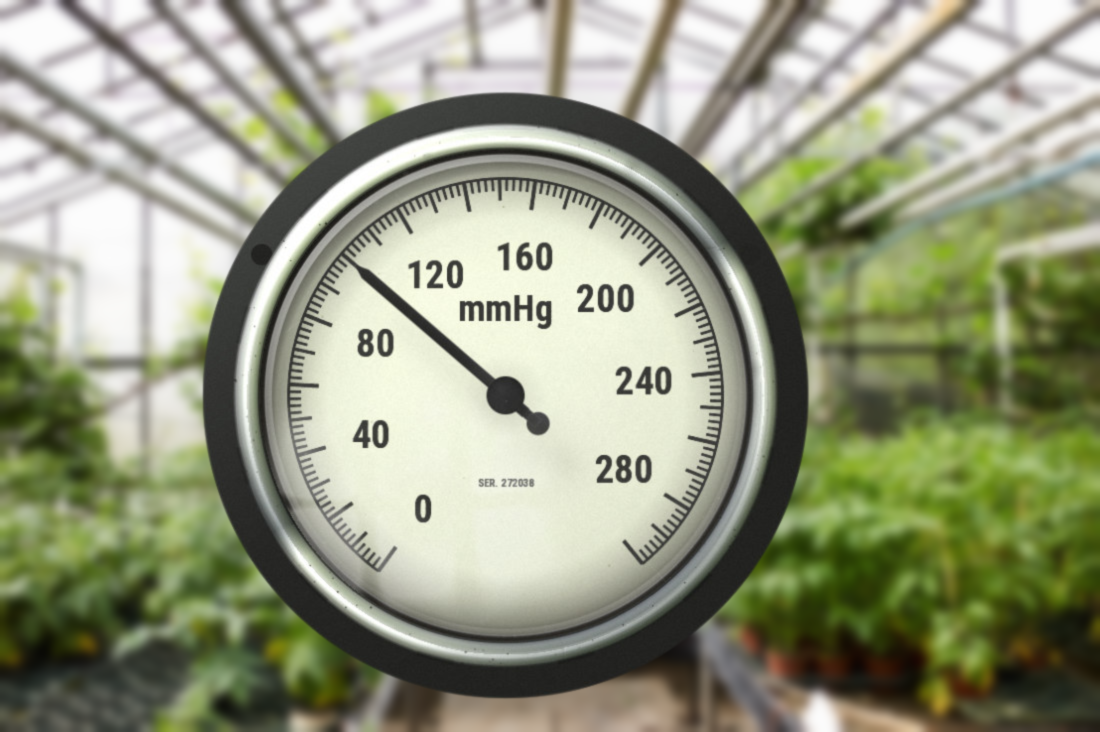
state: 100mmHg
